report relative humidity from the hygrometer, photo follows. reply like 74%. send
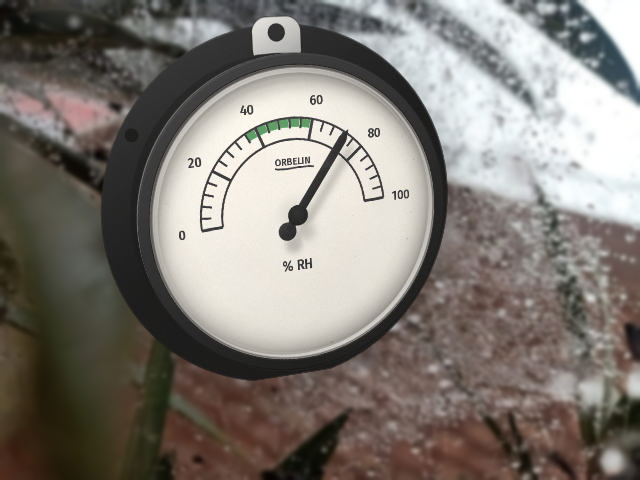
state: 72%
